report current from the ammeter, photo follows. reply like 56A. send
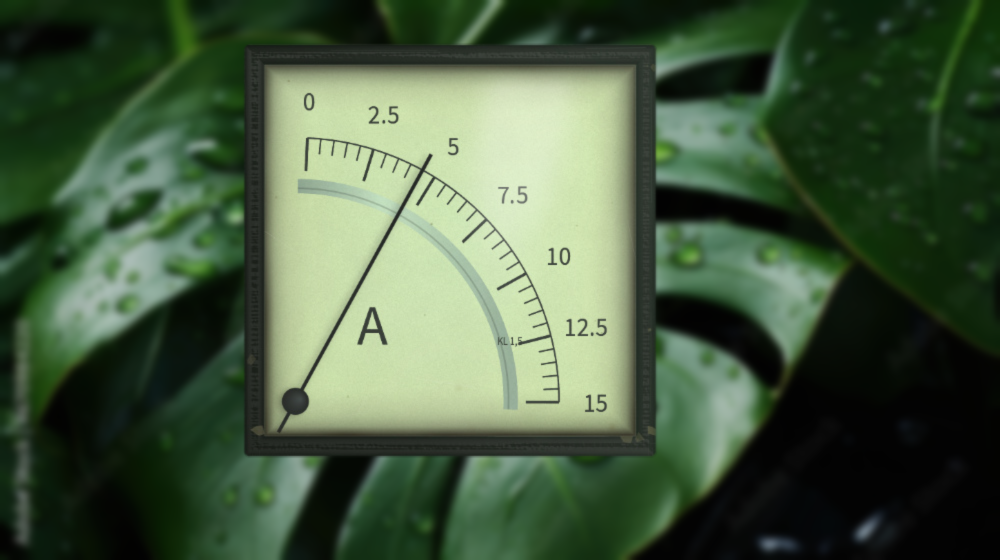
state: 4.5A
